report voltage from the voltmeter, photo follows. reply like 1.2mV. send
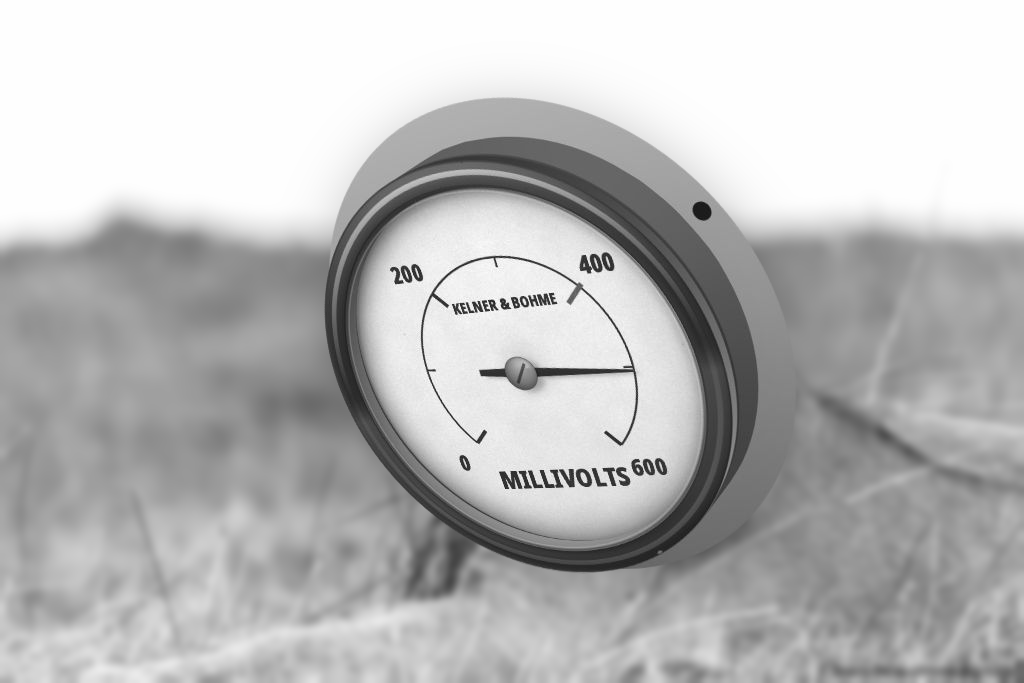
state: 500mV
